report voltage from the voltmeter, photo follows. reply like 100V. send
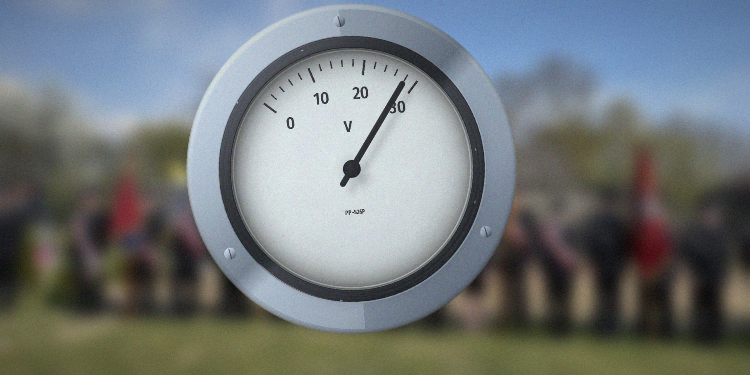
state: 28V
